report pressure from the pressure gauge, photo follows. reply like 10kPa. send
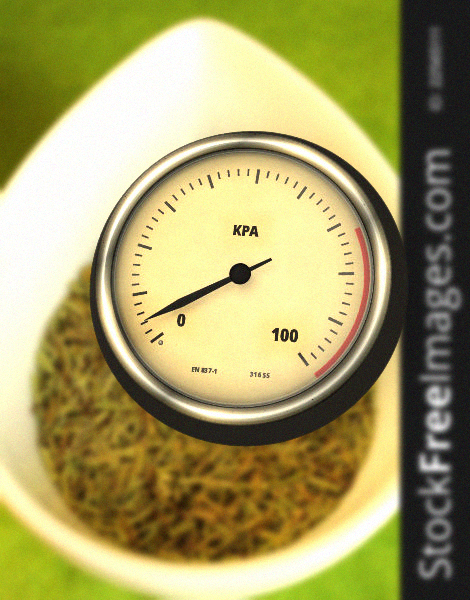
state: 4kPa
